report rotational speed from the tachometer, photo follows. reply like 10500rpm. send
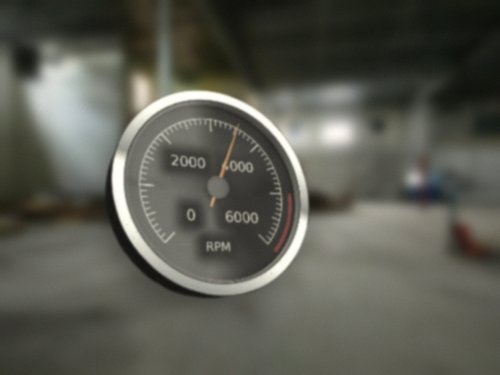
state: 3500rpm
